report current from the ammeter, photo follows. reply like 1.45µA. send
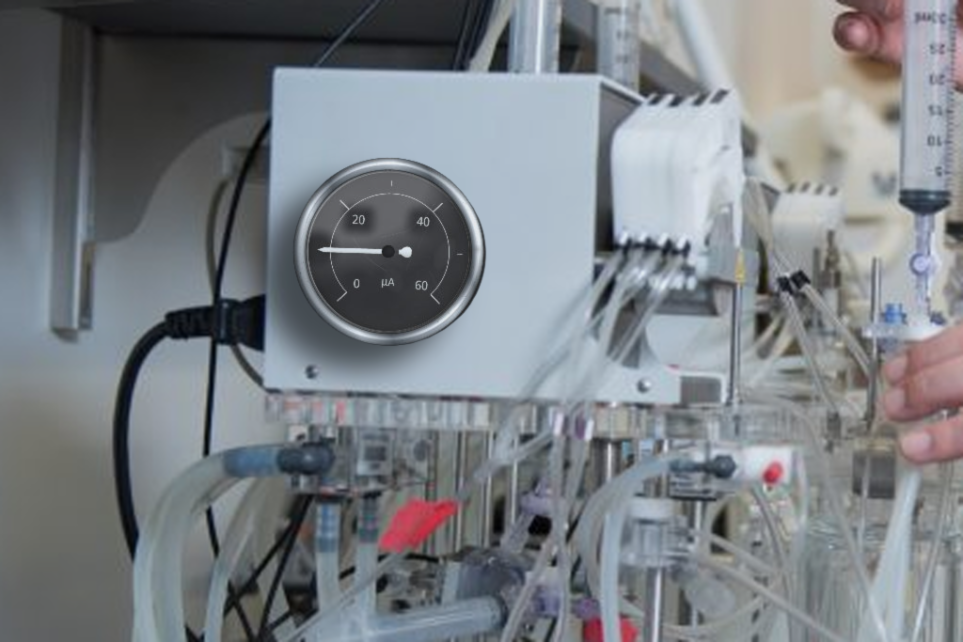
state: 10µA
